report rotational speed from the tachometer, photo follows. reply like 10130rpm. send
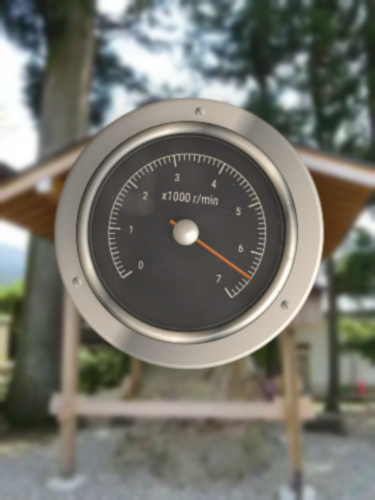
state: 6500rpm
